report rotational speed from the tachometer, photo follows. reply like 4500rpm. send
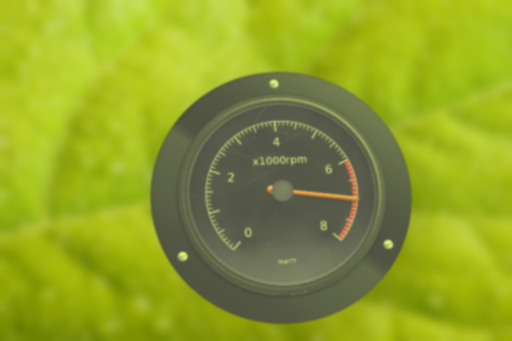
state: 7000rpm
